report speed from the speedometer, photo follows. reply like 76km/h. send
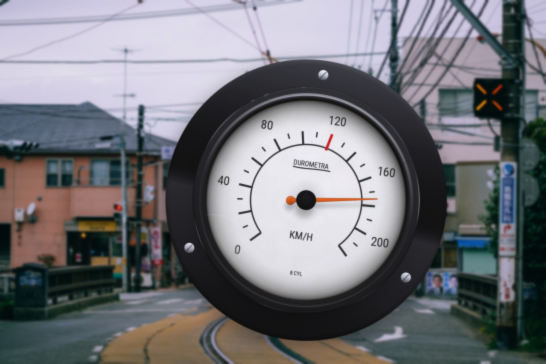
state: 175km/h
